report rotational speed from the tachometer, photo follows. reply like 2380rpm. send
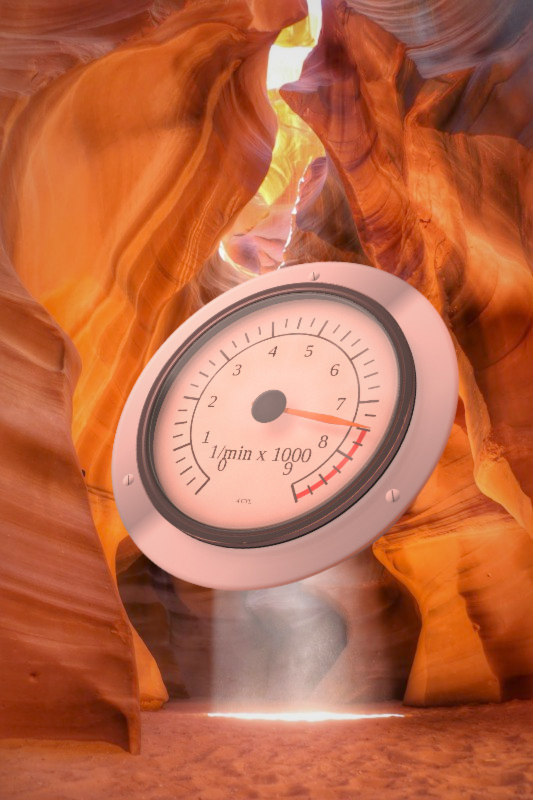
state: 7500rpm
